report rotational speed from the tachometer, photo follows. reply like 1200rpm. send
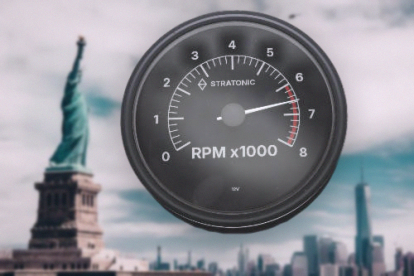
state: 6600rpm
